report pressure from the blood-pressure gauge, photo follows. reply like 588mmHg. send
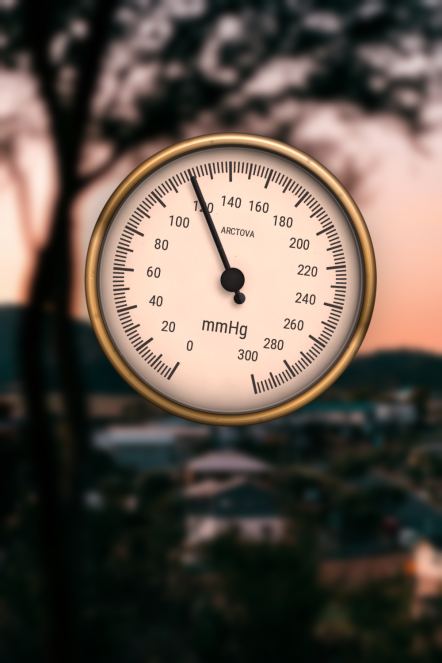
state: 120mmHg
